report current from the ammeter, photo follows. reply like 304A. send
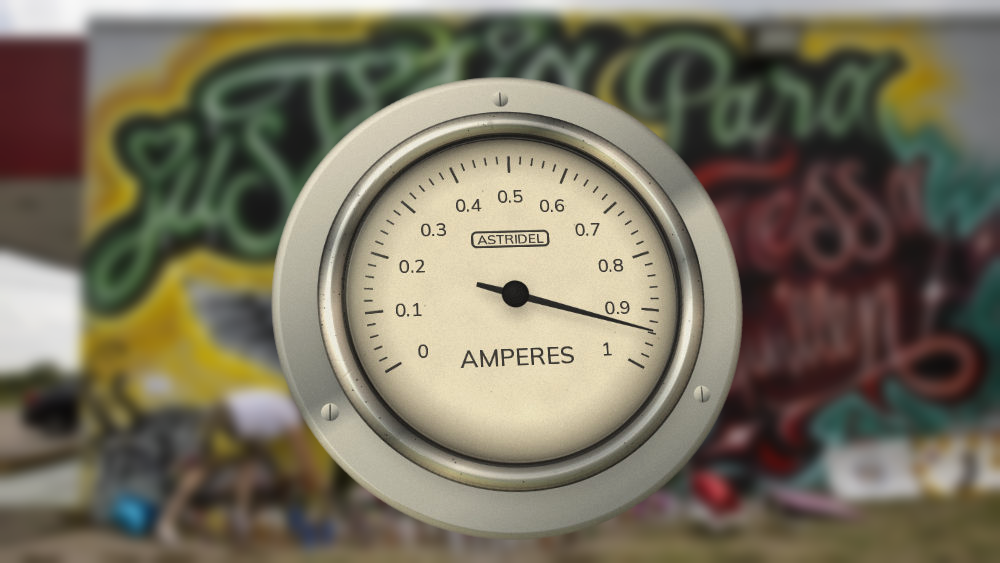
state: 0.94A
